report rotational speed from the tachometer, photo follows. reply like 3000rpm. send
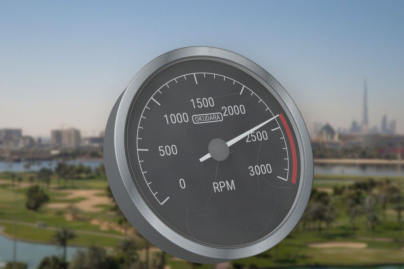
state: 2400rpm
